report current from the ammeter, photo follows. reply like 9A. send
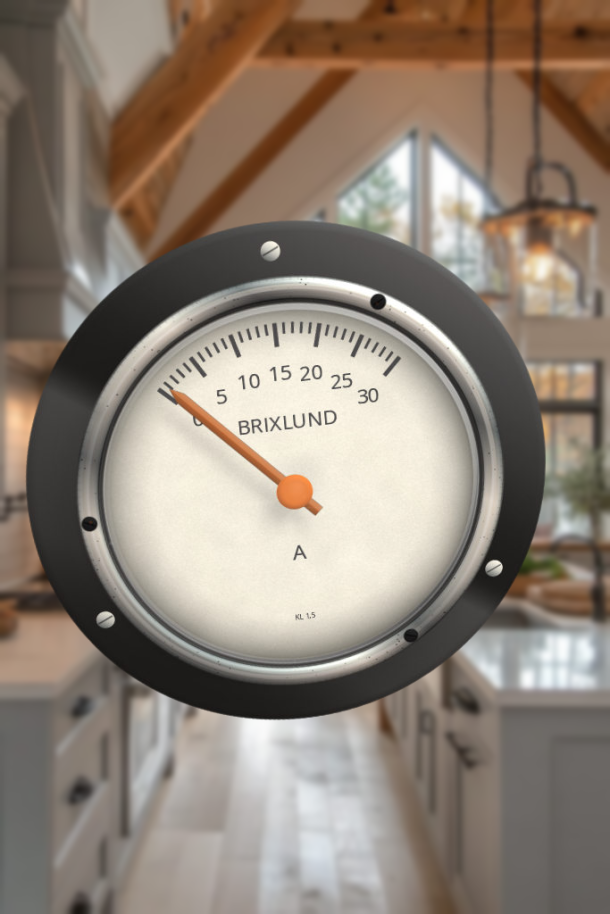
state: 1A
